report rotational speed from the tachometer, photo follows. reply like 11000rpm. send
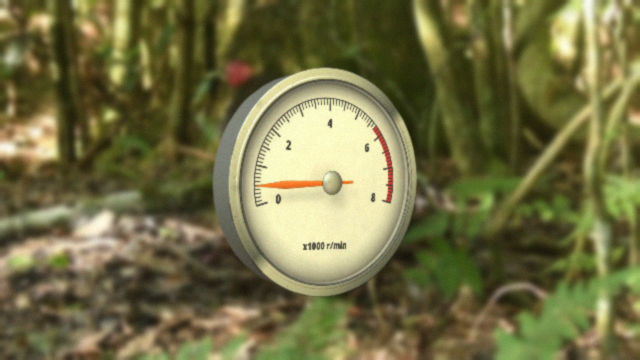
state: 500rpm
